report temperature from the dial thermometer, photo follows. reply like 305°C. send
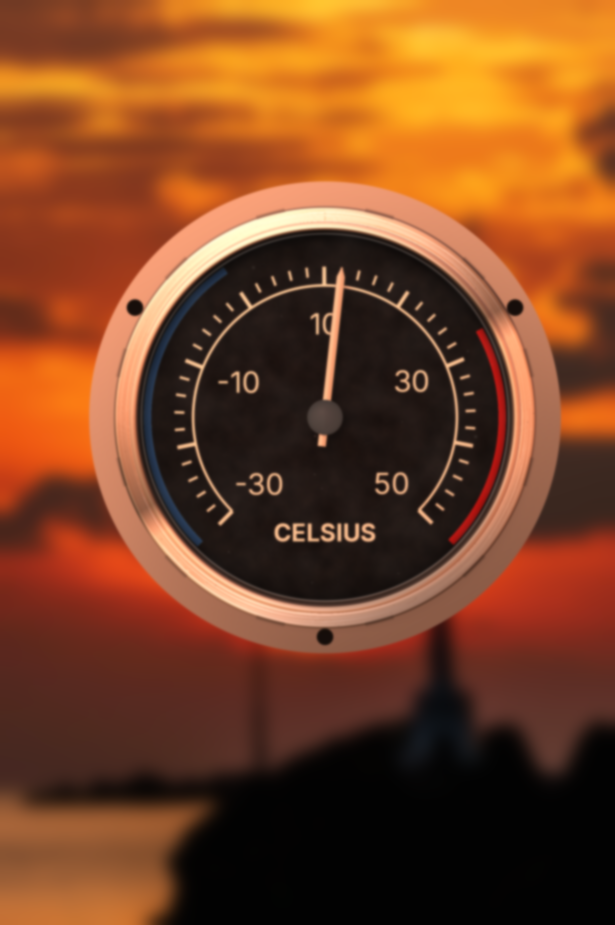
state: 12°C
